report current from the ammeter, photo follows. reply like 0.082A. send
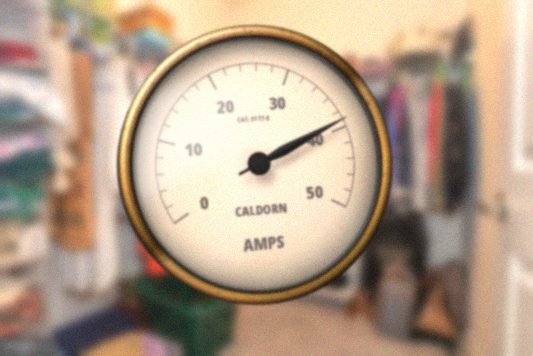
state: 39A
